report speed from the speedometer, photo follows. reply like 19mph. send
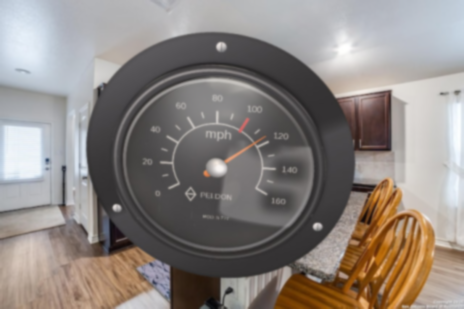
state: 115mph
